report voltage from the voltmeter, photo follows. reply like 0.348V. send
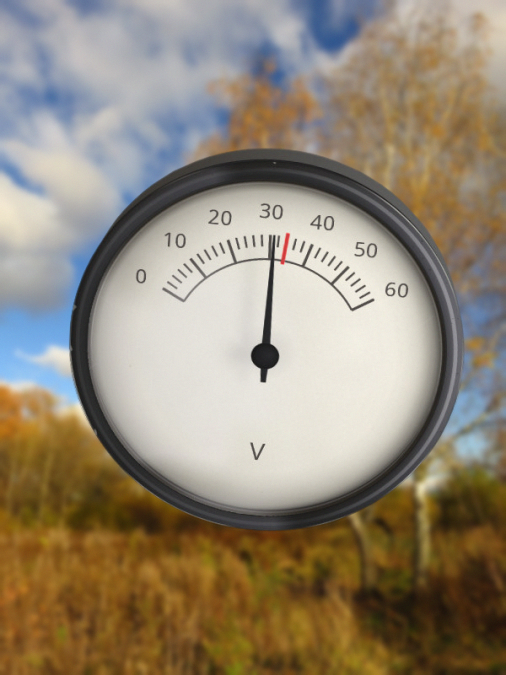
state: 31V
